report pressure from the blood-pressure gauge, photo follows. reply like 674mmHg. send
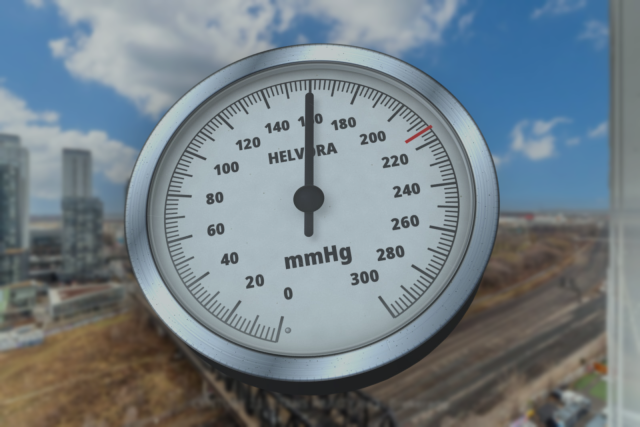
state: 160mmHg
